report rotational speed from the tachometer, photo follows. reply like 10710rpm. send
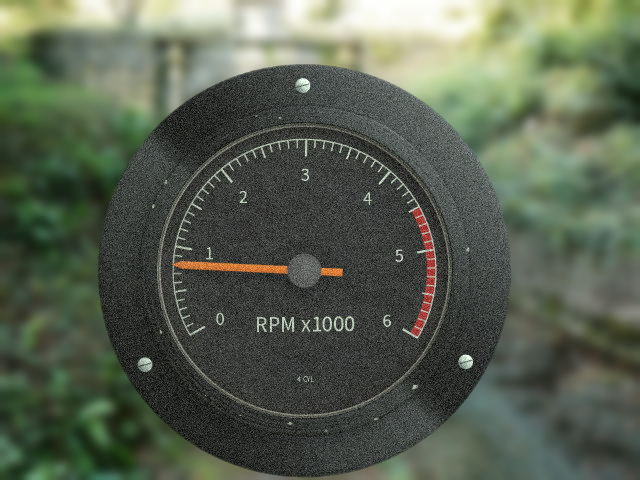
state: 800rpm
